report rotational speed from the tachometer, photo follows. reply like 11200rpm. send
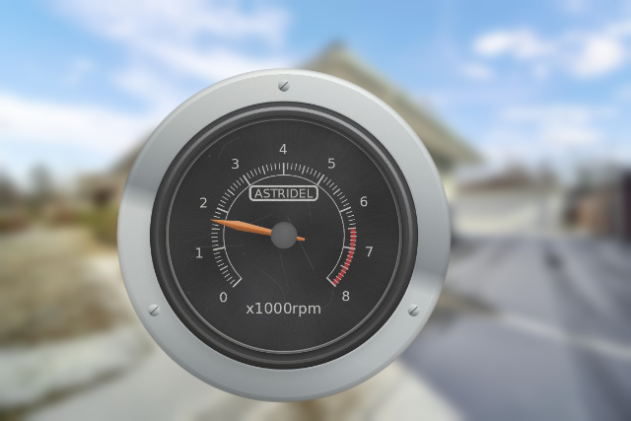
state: 1700rpm
